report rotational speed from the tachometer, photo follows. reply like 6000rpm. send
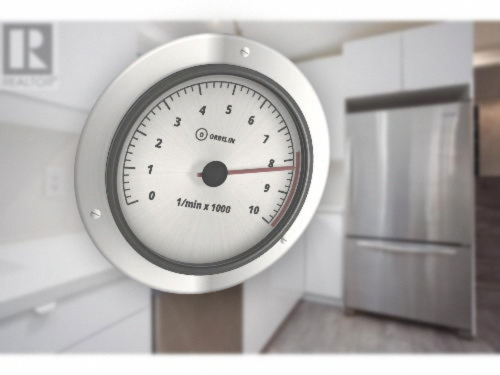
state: 8200rpm
